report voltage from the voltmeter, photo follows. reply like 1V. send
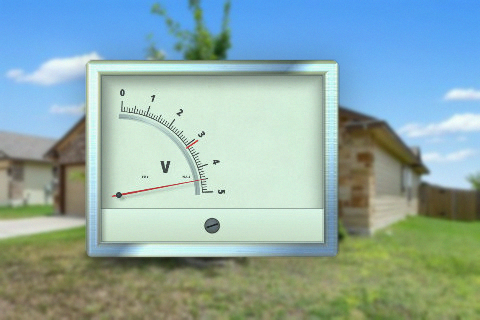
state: 4.5V
